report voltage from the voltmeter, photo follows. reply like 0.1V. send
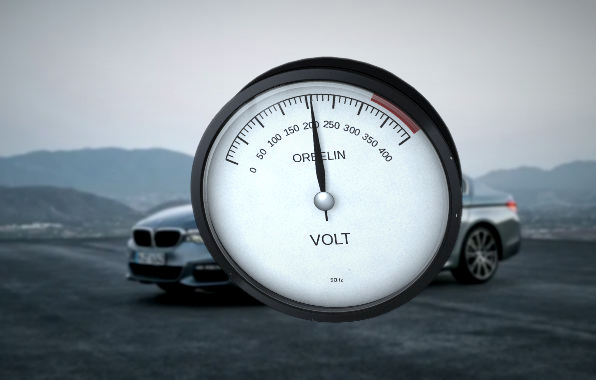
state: 210V
